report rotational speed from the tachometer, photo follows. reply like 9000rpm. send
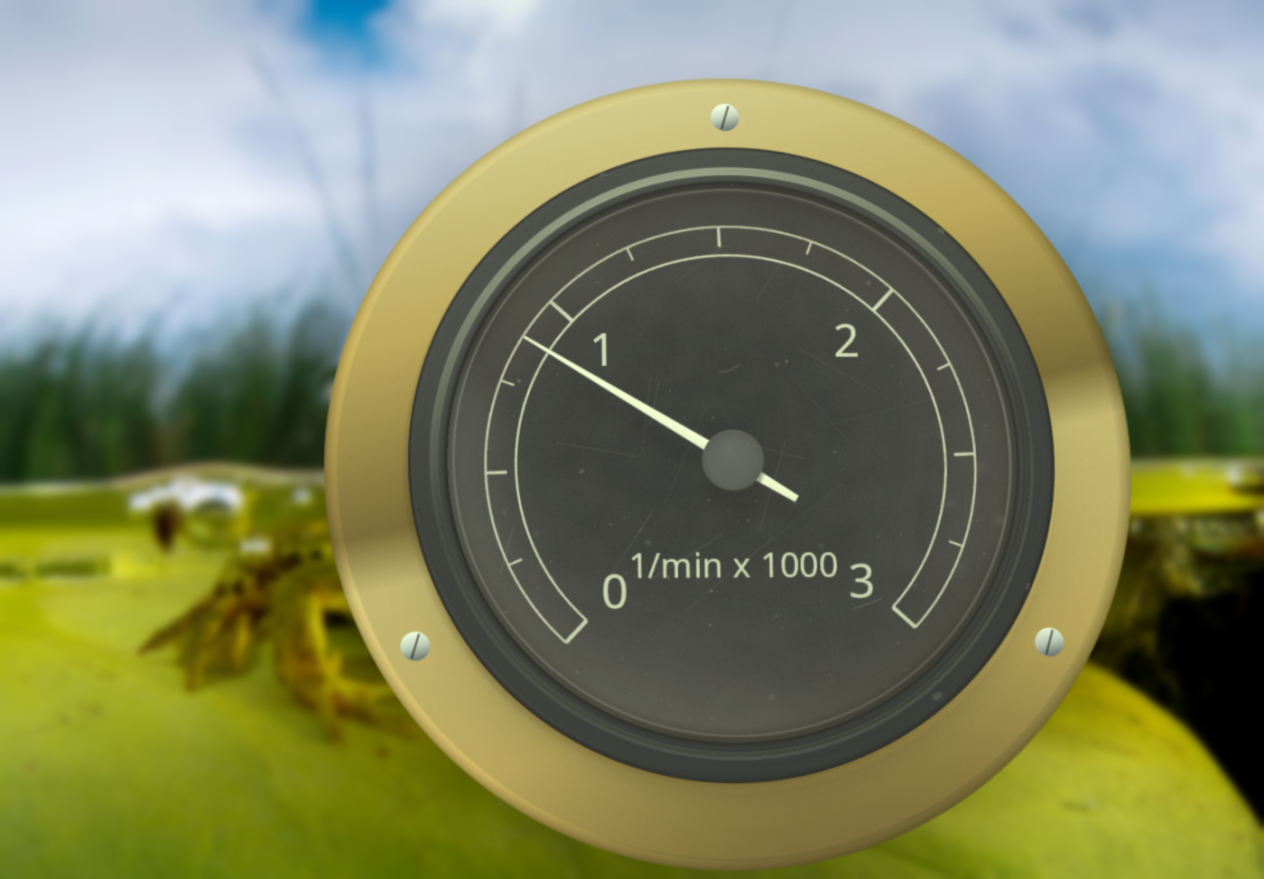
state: 875rpm
